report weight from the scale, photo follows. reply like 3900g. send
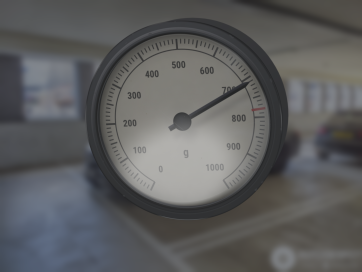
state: 710g
